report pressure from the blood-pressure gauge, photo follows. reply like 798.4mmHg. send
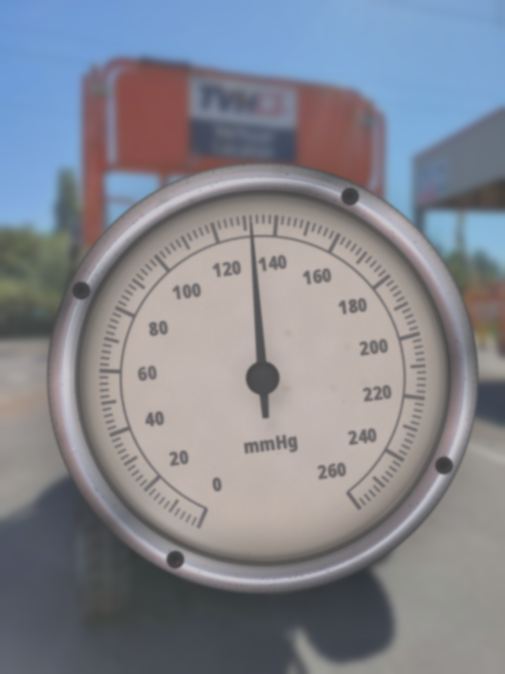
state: 132mmHg
